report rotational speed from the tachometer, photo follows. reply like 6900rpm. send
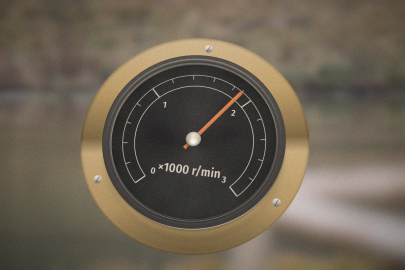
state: 1900rpm
